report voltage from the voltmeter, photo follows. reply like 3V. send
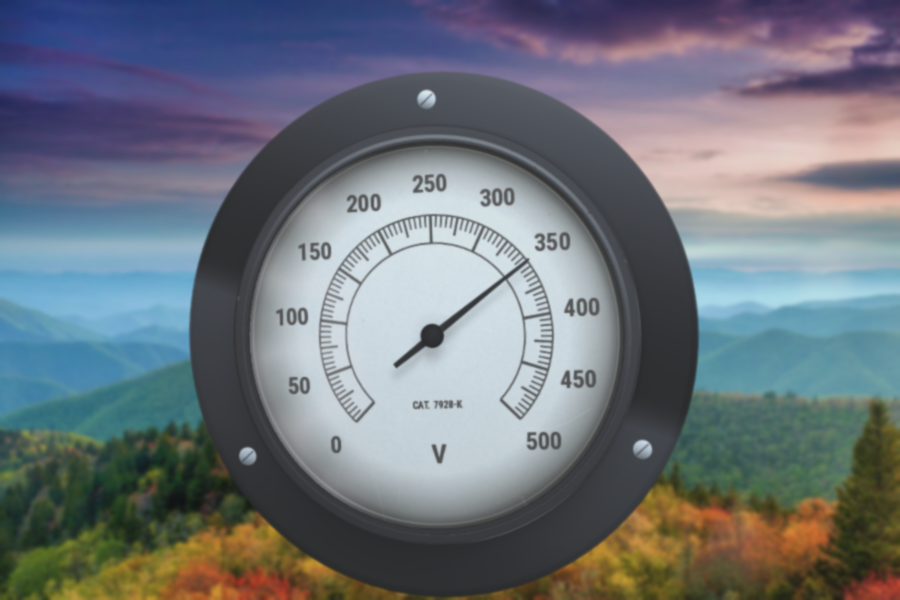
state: 350V
